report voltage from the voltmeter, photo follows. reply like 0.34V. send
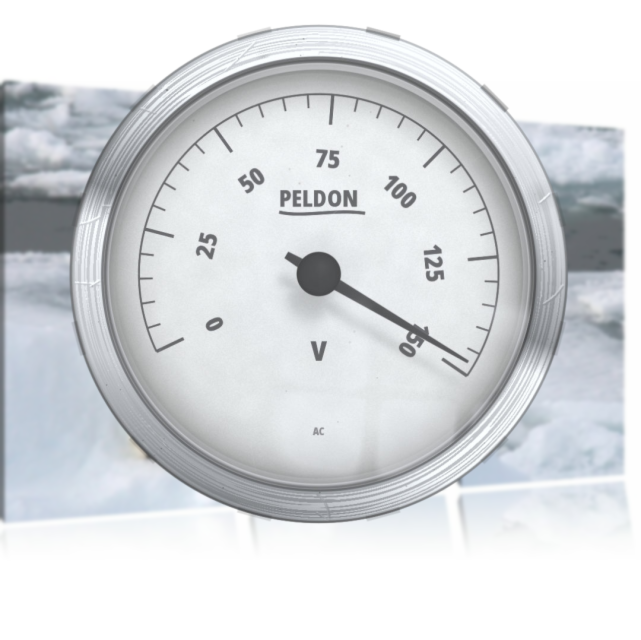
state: 147.5V
